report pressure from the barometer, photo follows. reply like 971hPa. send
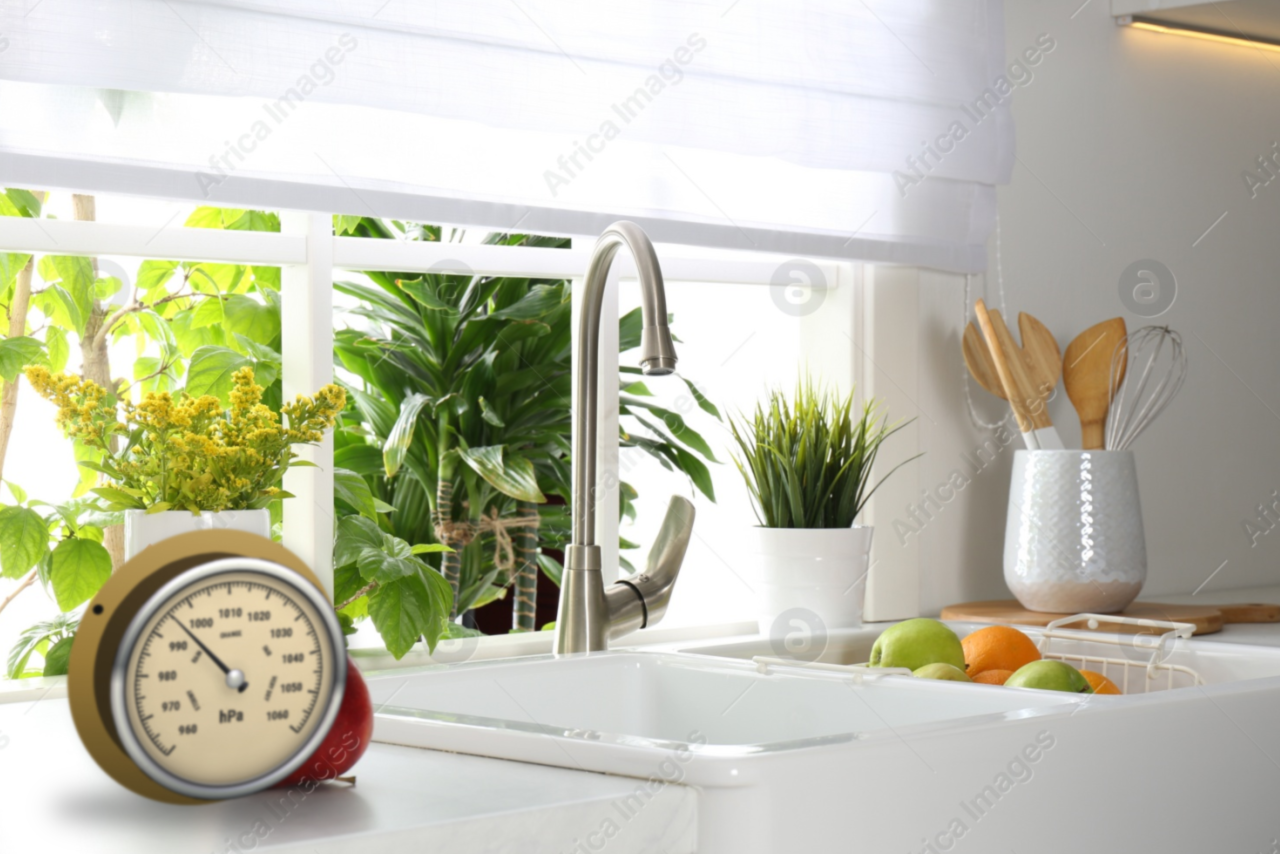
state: 995hPa
